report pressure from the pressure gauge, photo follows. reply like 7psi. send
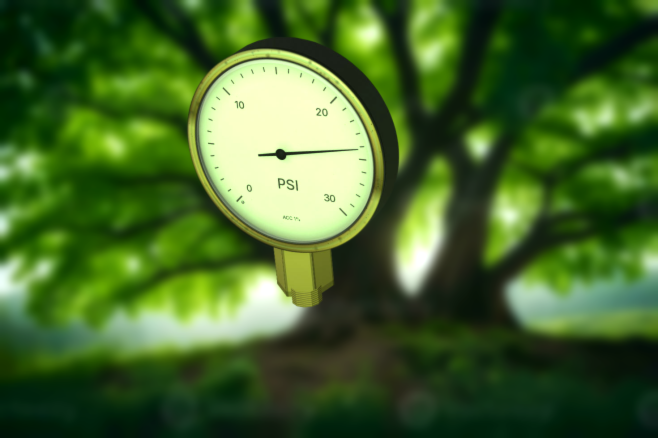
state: 24psi
